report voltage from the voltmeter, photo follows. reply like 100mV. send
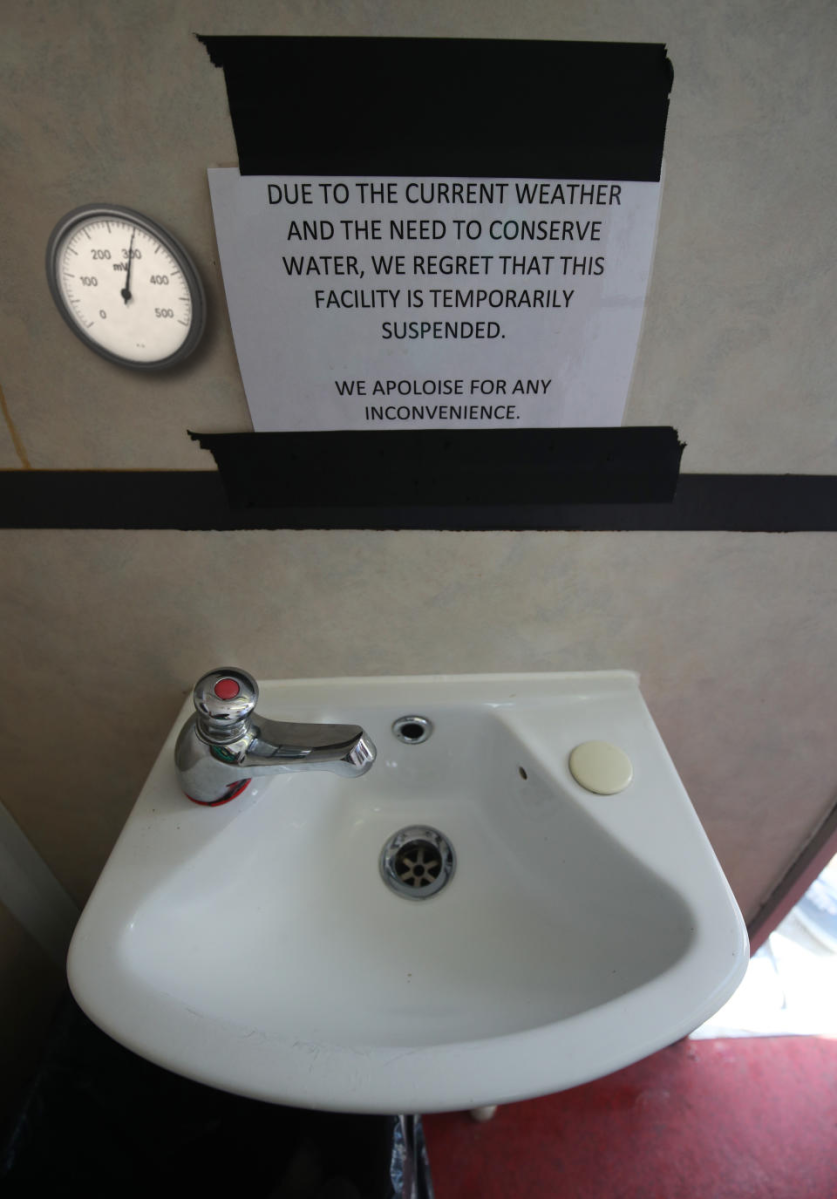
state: 300mV
